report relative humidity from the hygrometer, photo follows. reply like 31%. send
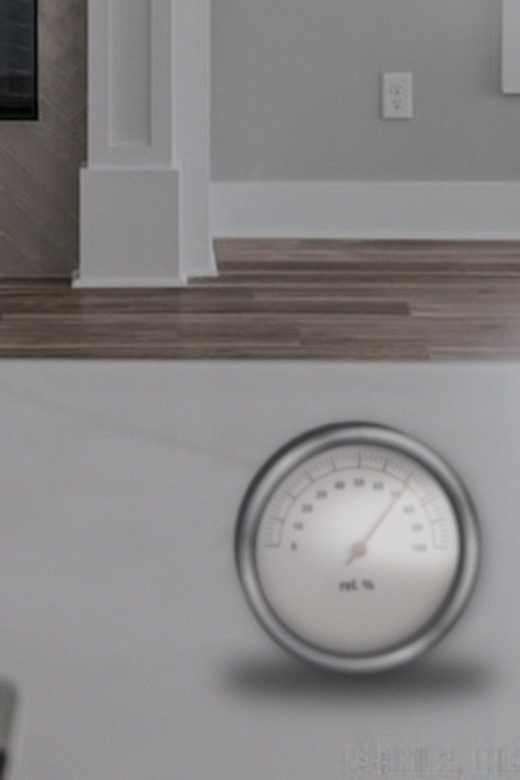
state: 70%
